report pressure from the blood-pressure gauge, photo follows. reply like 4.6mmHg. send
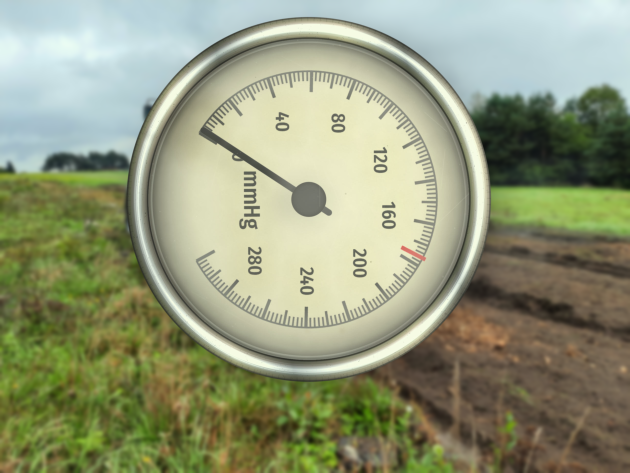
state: 2mmHg
